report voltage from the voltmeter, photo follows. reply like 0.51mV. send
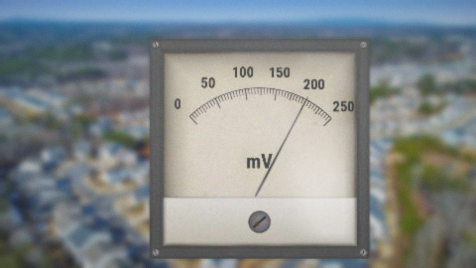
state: 200mV
